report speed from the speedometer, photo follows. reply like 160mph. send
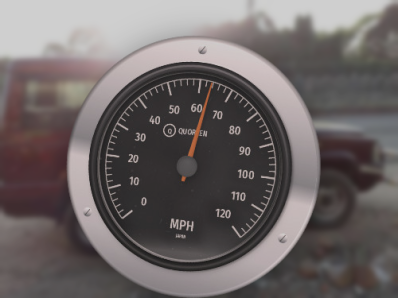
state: 64mph
